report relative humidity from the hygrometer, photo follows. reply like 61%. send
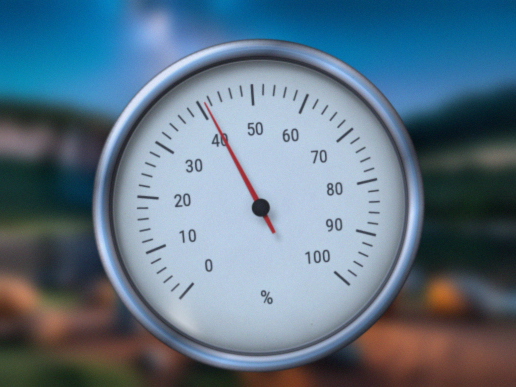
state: 41%
